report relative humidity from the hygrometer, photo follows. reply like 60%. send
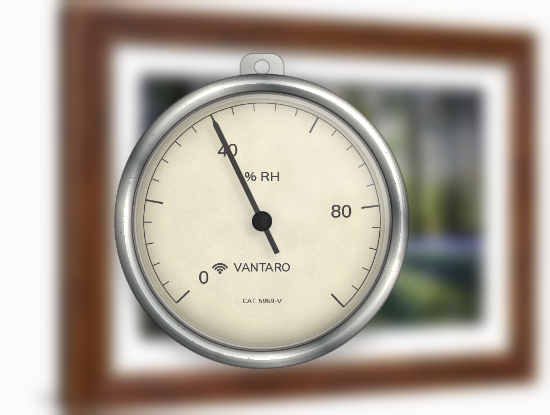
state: 40%
